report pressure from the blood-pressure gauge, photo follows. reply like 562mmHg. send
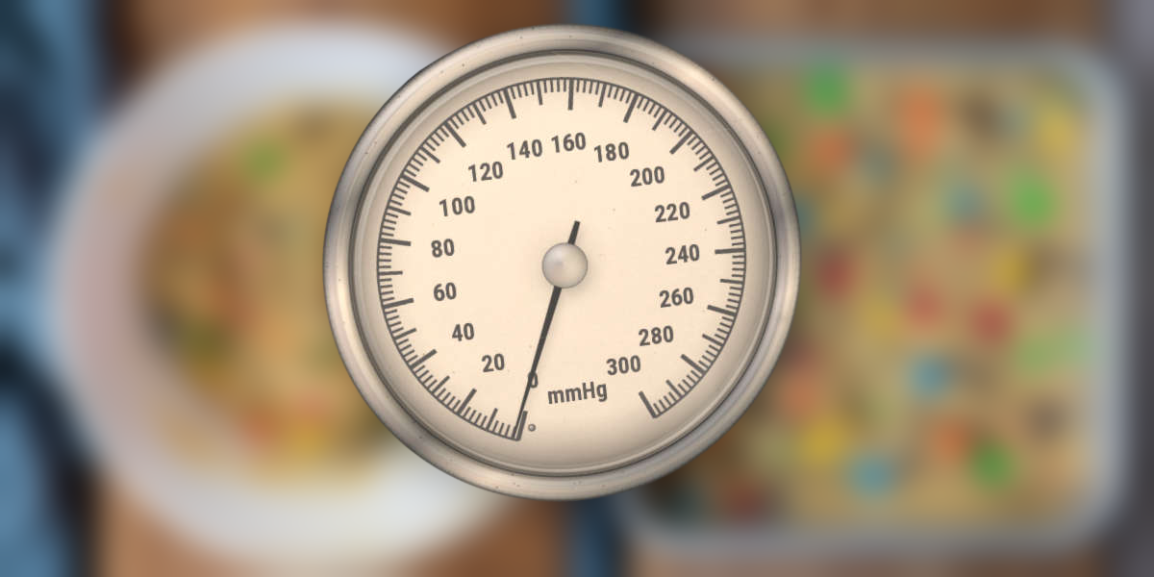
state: 2mmHg
